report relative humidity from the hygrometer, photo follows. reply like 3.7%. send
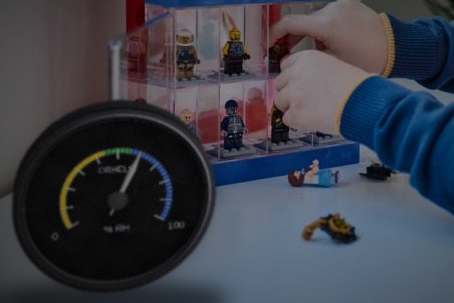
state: 60%
